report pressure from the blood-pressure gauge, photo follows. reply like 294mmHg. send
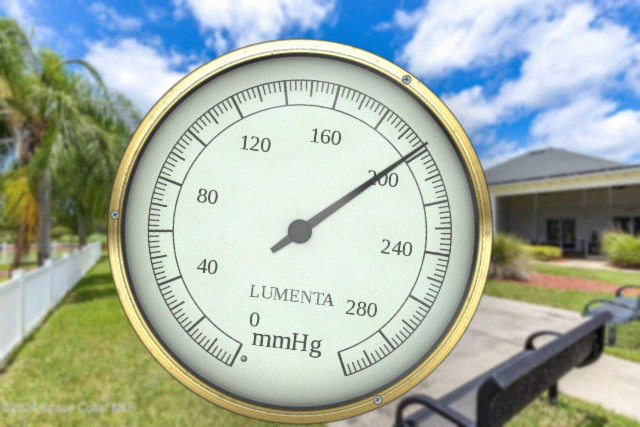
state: 198mmHg
